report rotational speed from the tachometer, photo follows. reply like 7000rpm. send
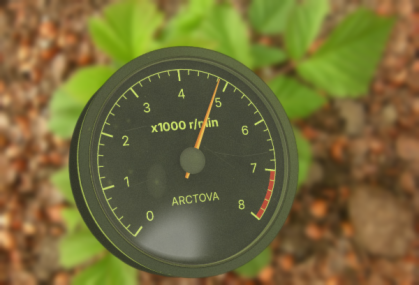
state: 4800rpm
